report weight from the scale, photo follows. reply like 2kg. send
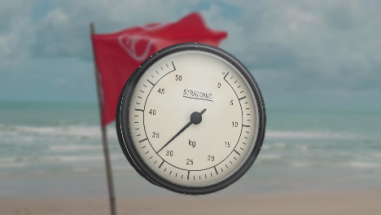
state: 32kg
